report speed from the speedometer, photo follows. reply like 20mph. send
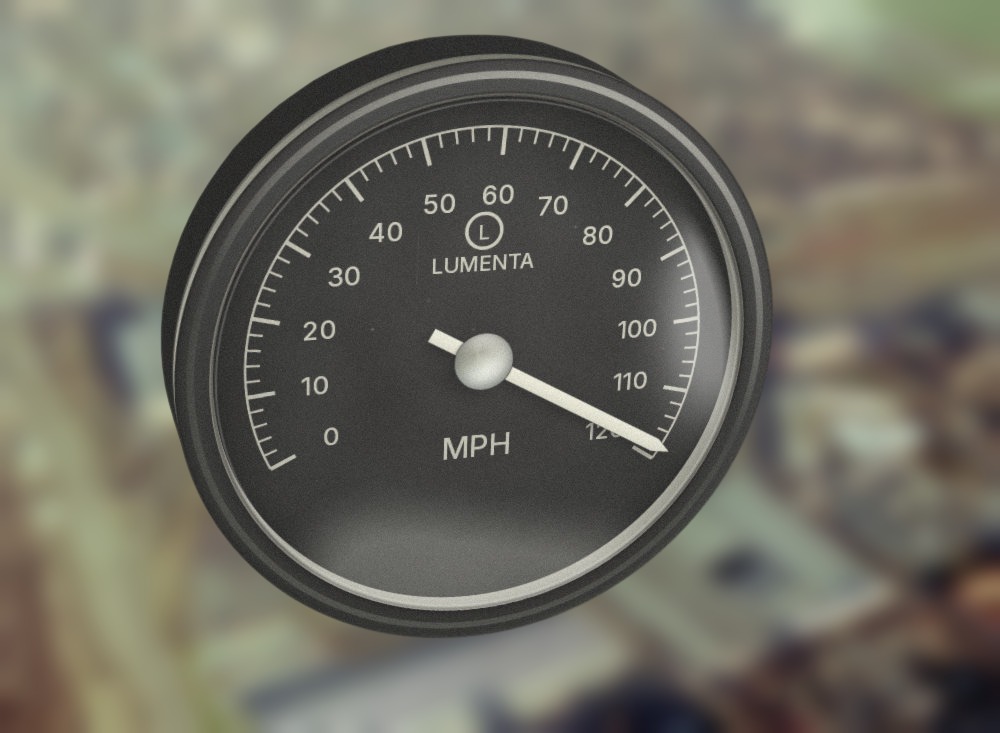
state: 118mph
